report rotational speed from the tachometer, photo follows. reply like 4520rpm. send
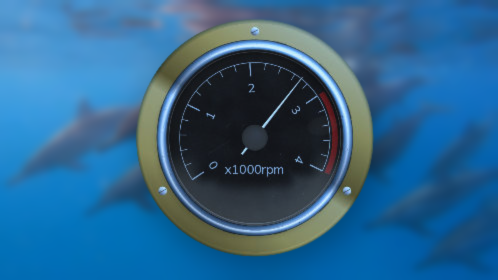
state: 2700rpm
